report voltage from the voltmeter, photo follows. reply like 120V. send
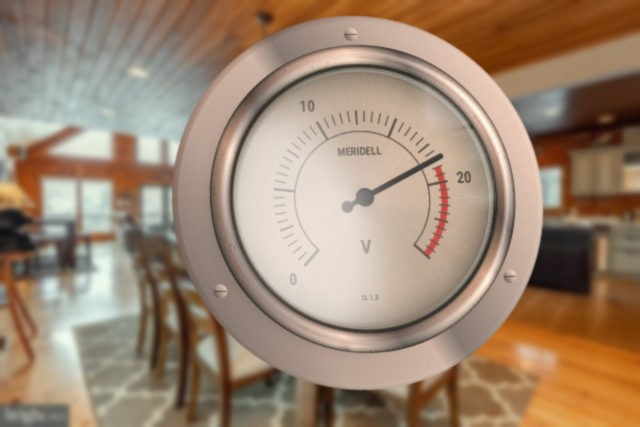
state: 18.5V
